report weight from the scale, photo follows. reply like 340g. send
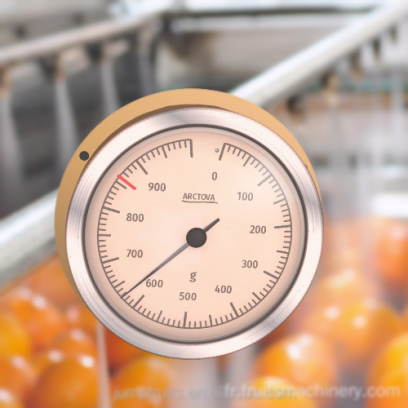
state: 630g
